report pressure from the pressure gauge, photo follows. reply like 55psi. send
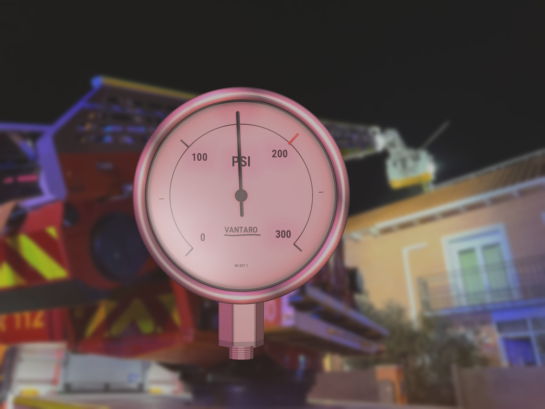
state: 150psi
